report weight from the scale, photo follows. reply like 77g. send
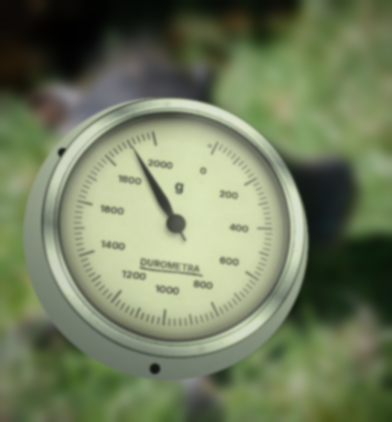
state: 1900g
